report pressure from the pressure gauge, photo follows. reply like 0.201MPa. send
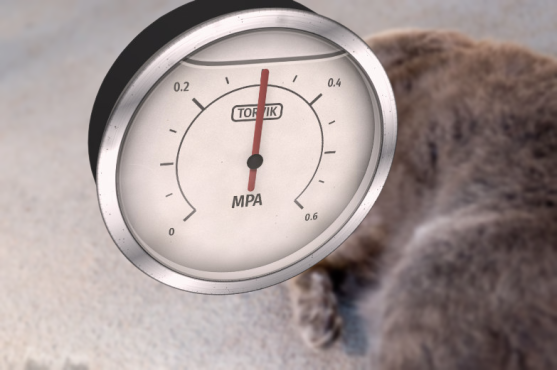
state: 0.3MPa
